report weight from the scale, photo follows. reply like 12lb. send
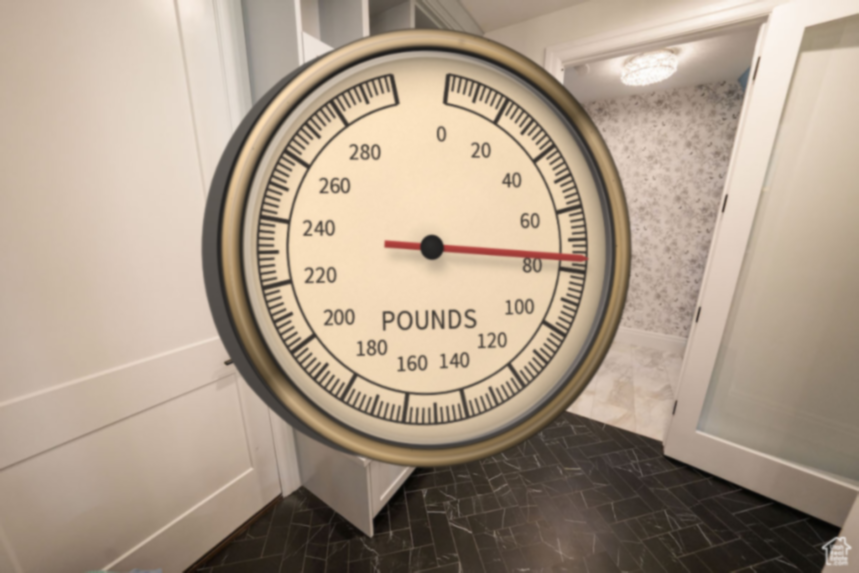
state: 76lb
